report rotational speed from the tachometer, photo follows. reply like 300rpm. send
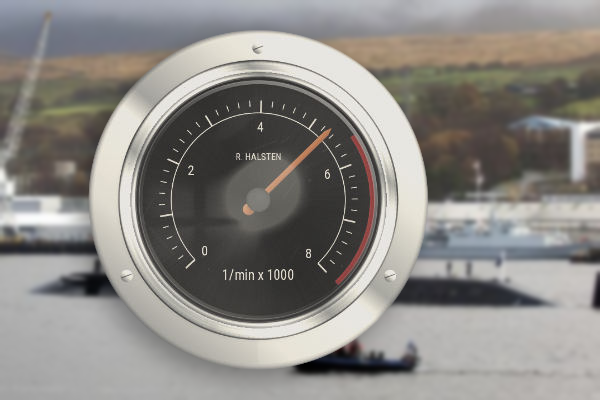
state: 5300rpm
